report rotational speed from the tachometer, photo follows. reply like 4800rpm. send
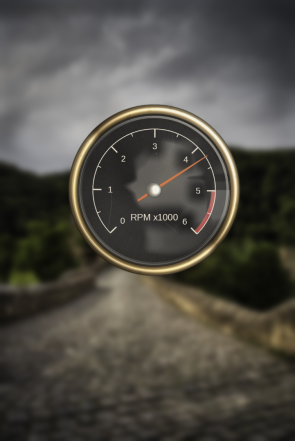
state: 4250rpm
